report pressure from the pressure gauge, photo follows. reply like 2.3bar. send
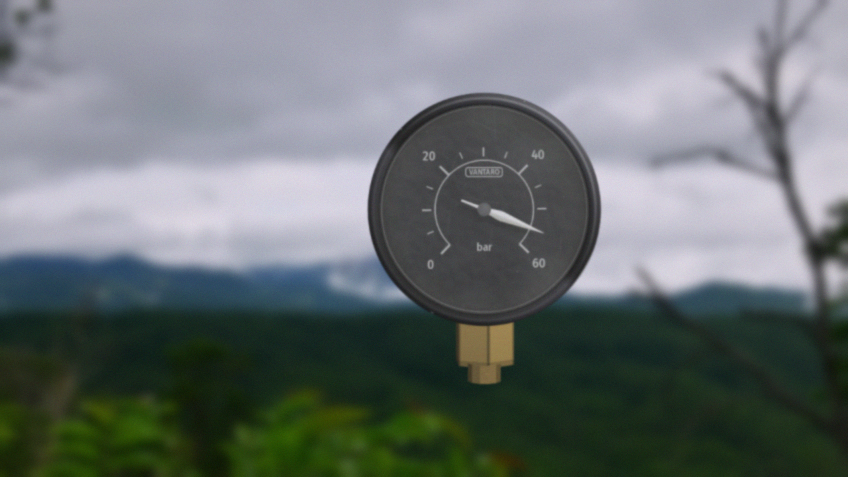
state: 55bar
